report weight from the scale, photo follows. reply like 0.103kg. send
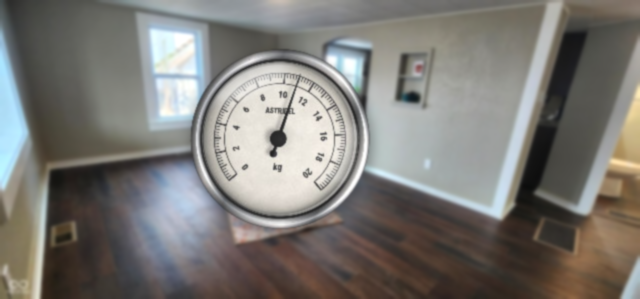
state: 11kg
